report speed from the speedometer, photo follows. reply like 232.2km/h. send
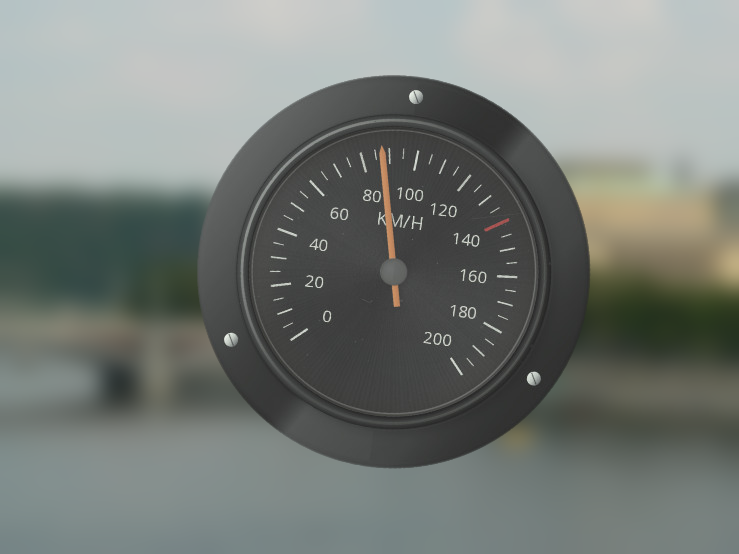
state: 87.5km/h
